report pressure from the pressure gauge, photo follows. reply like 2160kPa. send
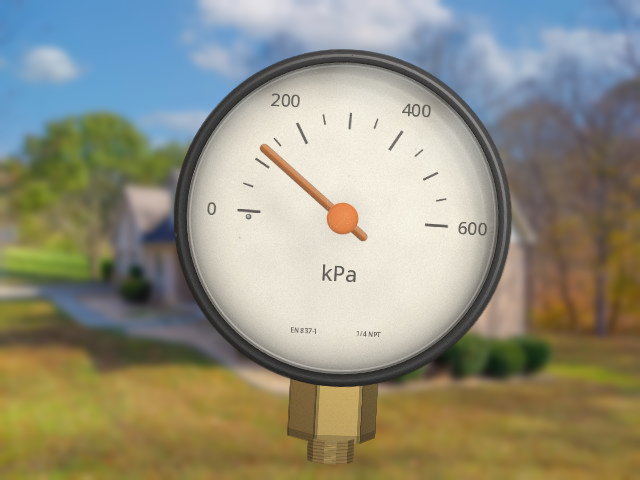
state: 125kPa
